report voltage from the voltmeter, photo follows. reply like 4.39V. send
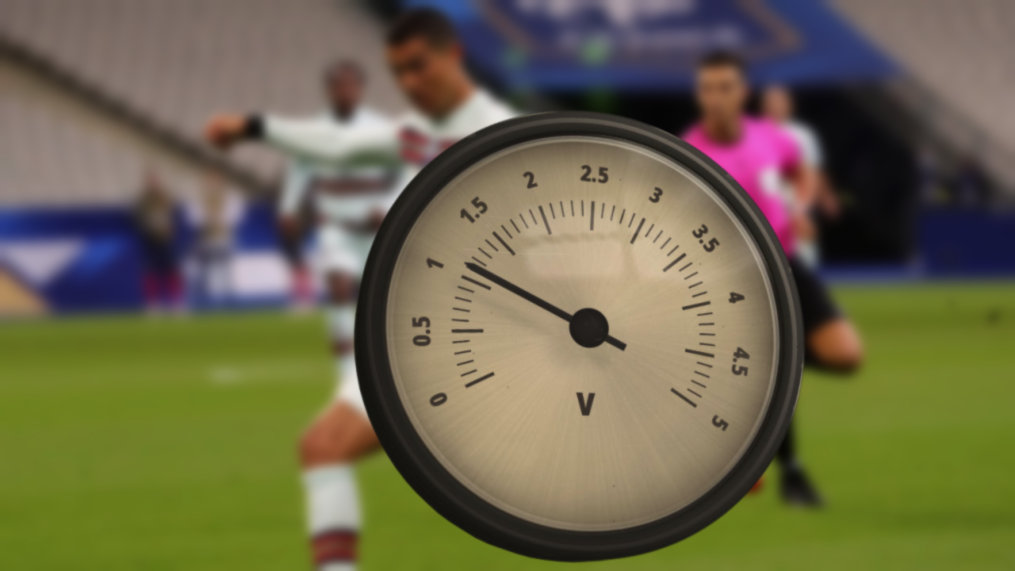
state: 1.1V
